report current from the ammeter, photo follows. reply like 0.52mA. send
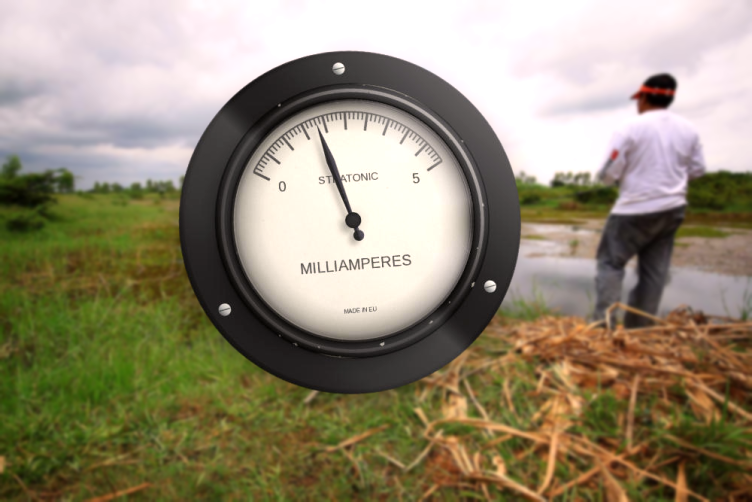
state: 1.8mA
